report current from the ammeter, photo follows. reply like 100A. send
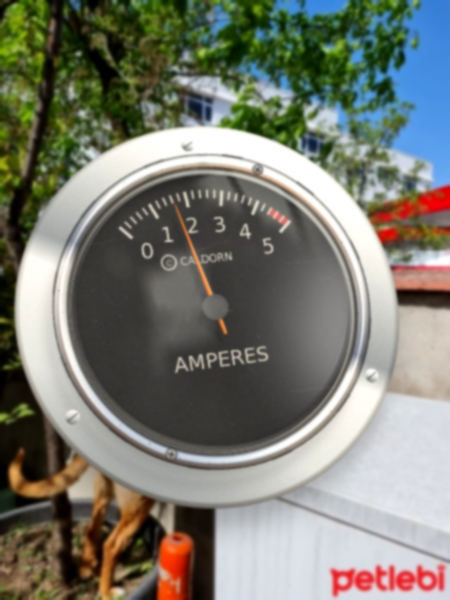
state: 1.6A
